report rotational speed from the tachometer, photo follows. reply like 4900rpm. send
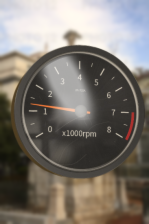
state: 1250rpm
